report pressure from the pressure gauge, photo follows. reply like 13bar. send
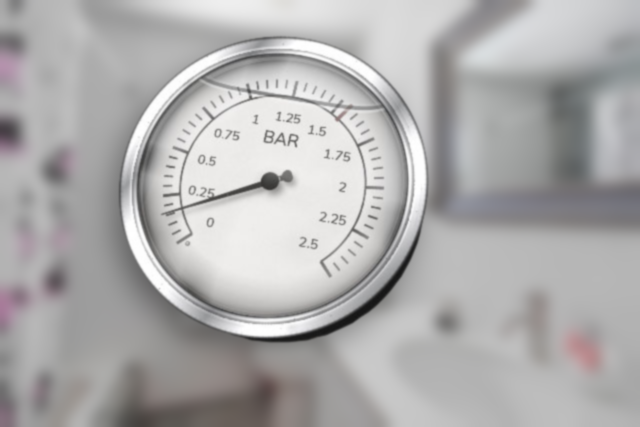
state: 0.15bar
